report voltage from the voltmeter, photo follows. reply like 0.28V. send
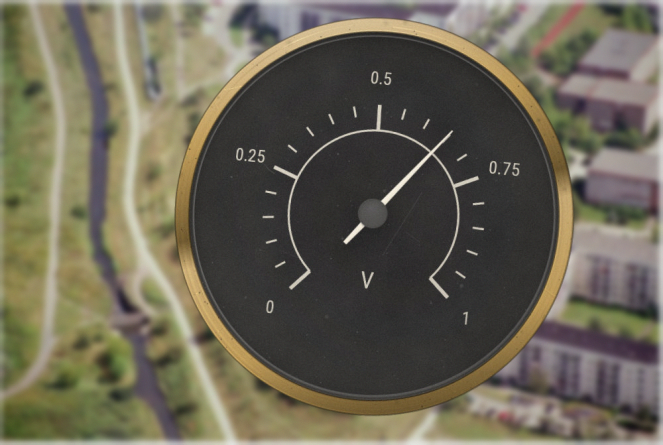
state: 0.65V
